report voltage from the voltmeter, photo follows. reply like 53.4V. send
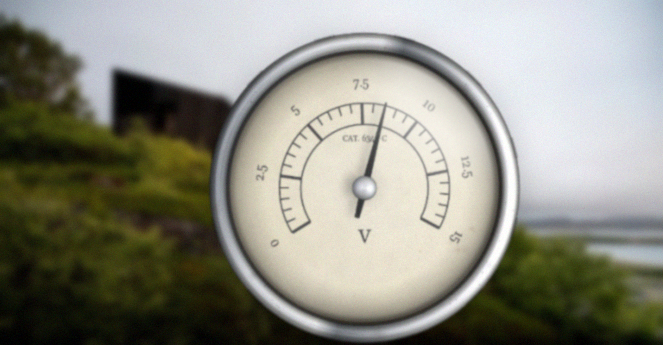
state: 8.5V
